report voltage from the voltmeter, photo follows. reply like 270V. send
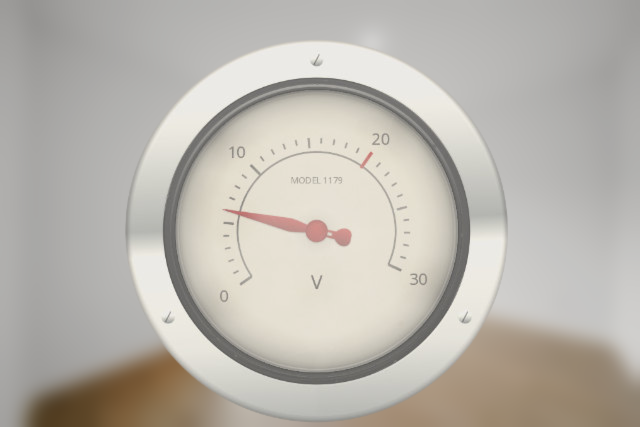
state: 6V
